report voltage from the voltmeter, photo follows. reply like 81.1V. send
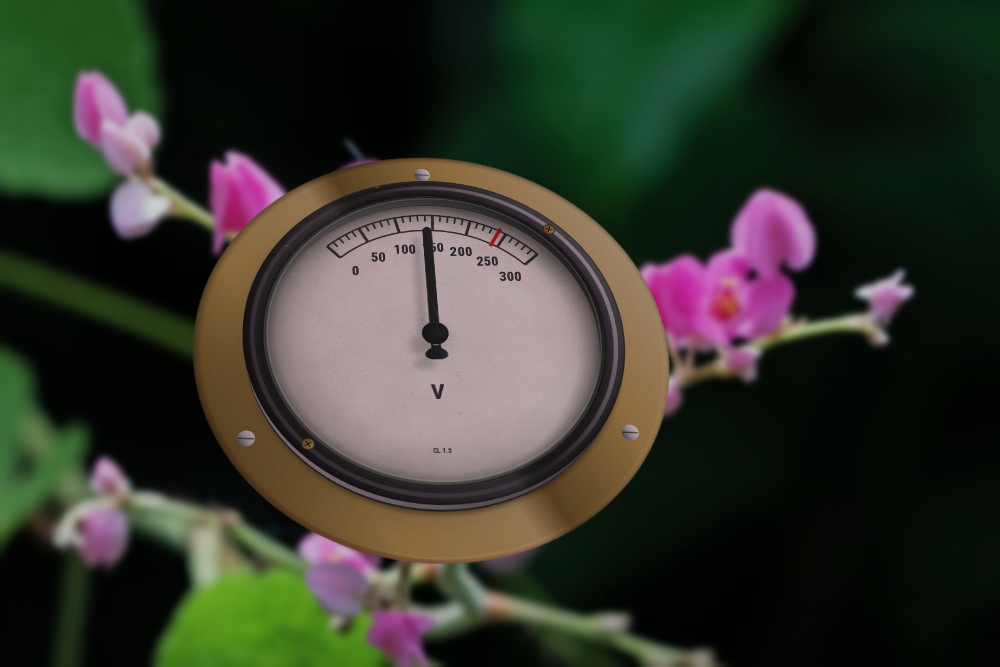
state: 140V
